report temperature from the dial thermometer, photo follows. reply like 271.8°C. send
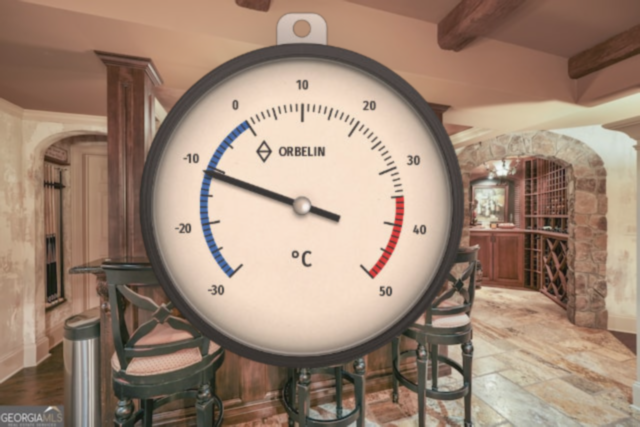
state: -11°C
